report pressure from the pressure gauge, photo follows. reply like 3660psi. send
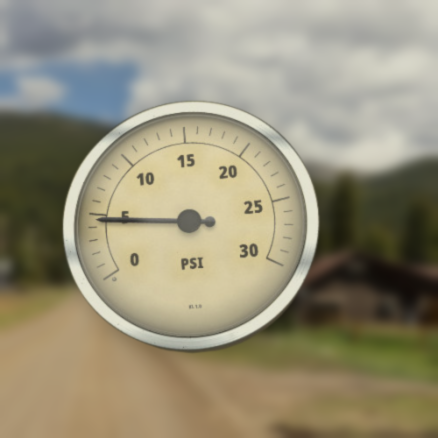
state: 4.5psi
